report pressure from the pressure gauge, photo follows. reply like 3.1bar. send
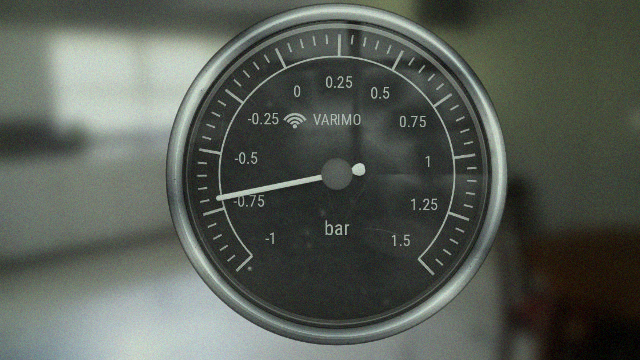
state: -0.7bar
